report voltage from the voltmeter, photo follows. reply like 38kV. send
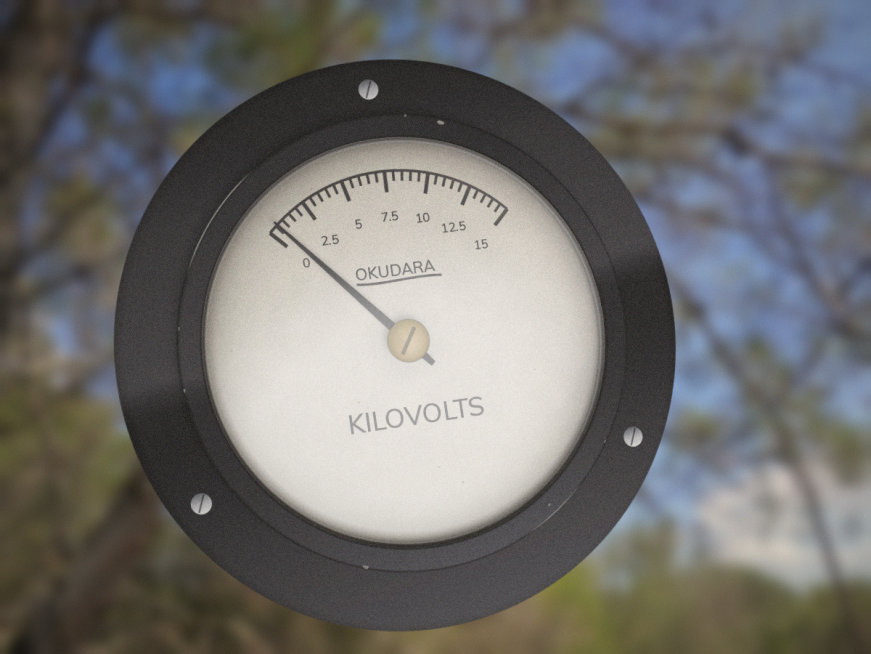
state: 0.5kV
